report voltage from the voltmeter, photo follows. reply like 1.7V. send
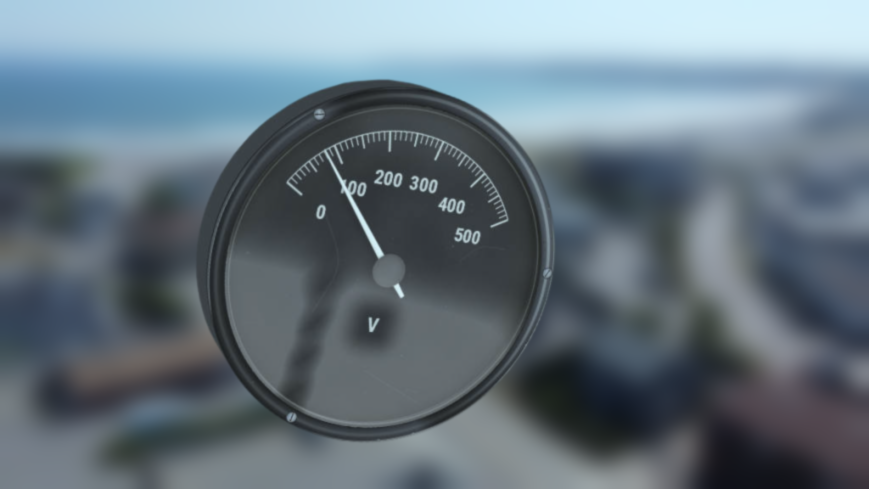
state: 80V
